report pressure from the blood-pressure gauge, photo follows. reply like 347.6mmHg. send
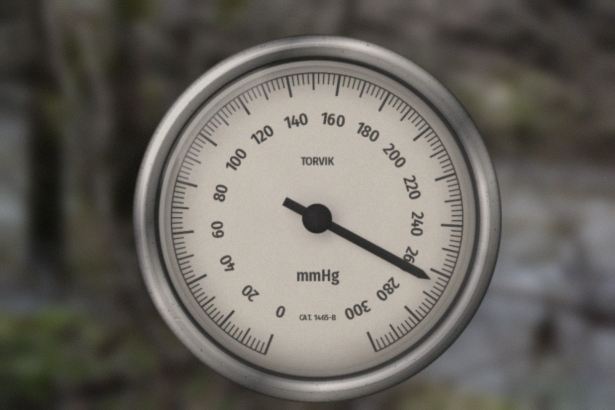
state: 264mmHg
